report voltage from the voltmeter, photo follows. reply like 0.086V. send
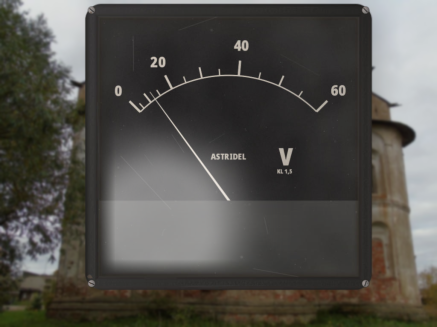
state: 12.5V
